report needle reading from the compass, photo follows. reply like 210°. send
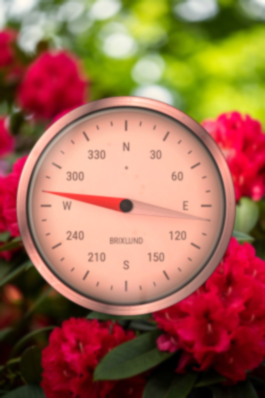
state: 280°
